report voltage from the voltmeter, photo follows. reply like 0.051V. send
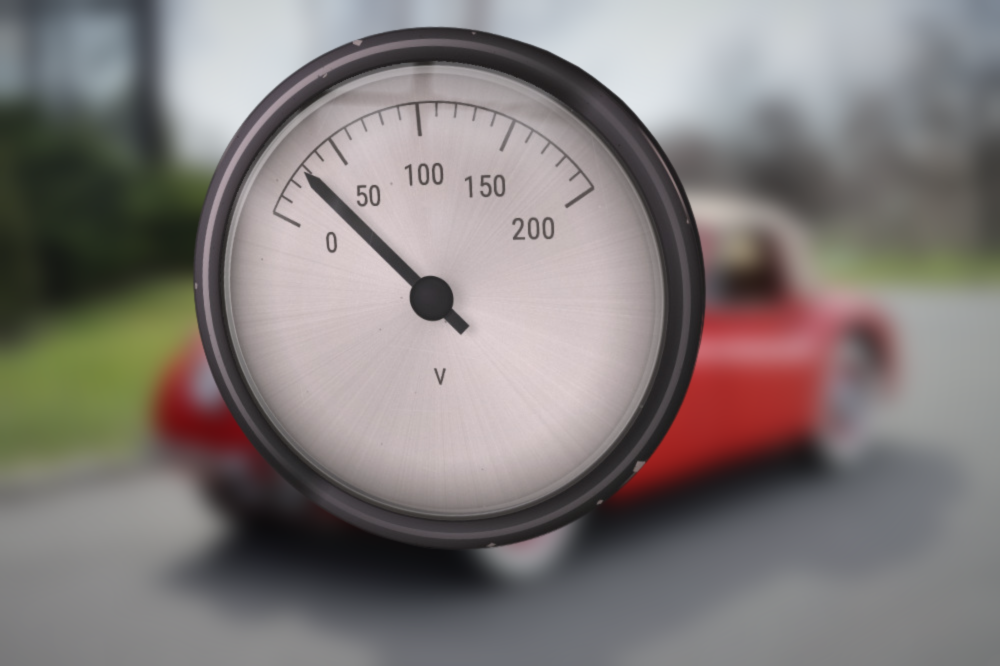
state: 30V
